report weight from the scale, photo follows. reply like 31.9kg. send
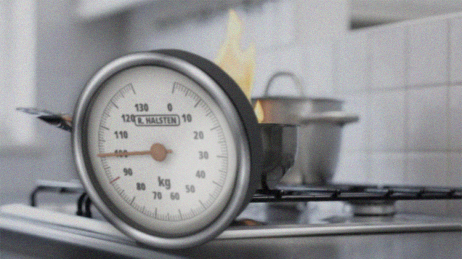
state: 100kg
